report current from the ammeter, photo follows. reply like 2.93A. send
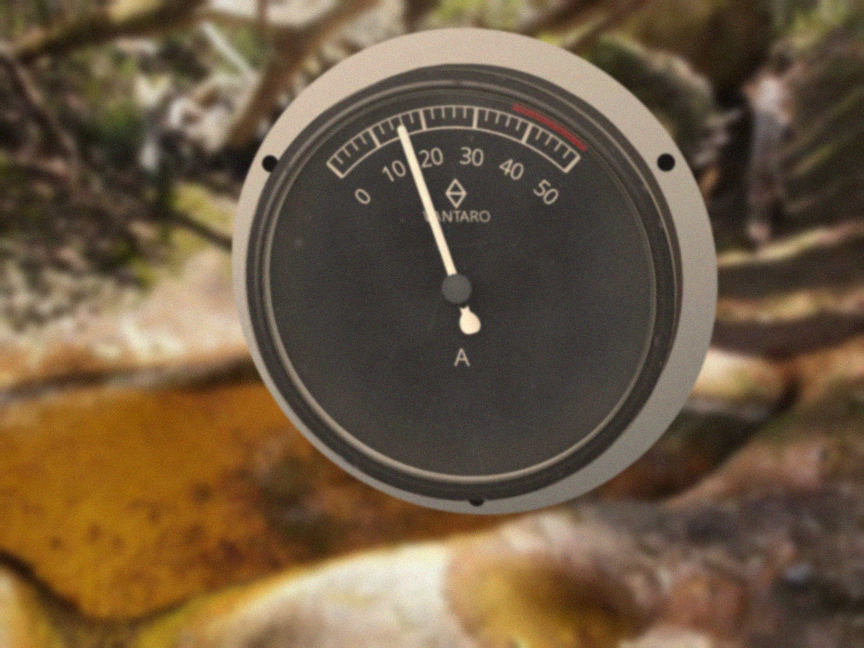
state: 16A
